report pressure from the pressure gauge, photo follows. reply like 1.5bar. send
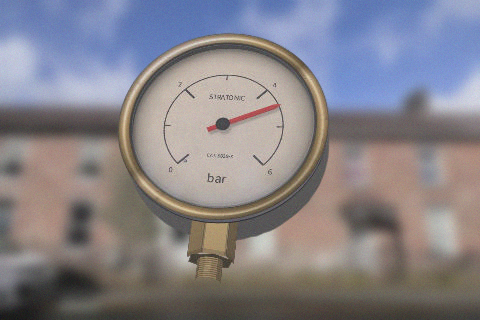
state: 4.5bar
